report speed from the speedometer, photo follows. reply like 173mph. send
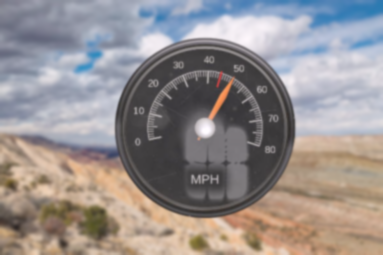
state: 50mph
